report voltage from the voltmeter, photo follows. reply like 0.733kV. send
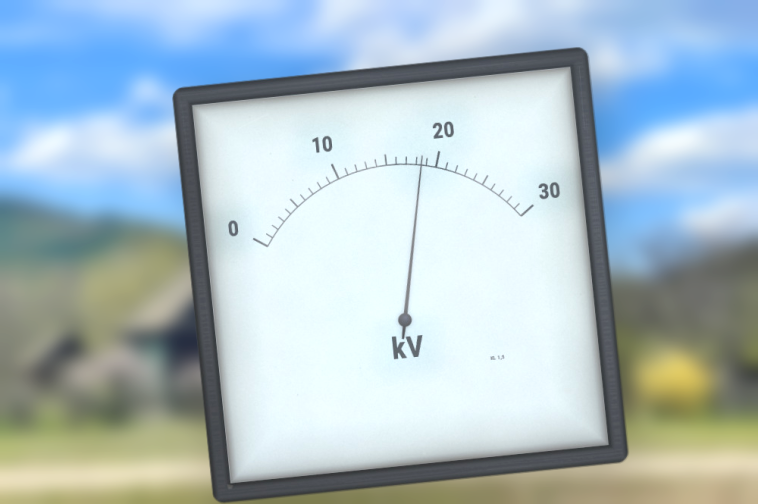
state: 18.5kV
